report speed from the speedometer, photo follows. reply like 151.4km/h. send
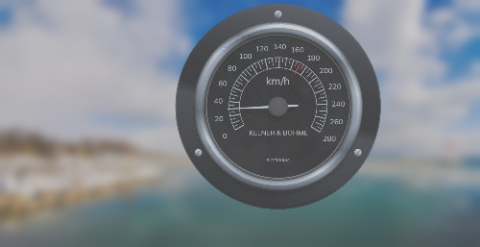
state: 30km/h
